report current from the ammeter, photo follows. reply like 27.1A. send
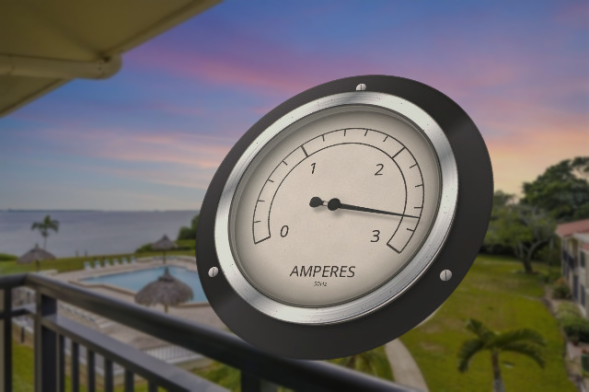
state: 2.7A
